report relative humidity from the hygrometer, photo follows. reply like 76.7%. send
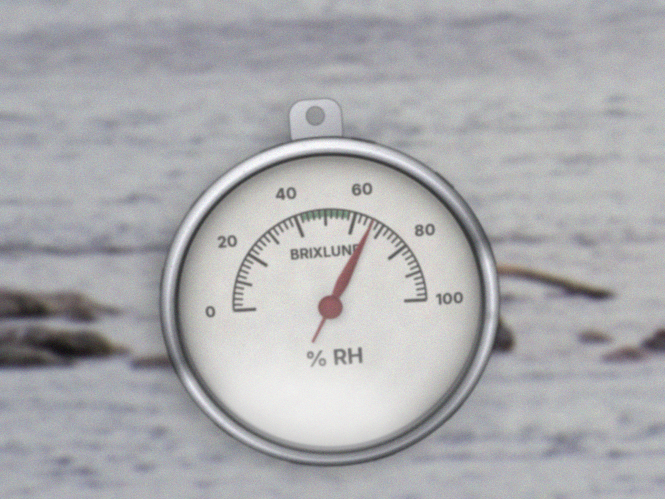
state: 66%
